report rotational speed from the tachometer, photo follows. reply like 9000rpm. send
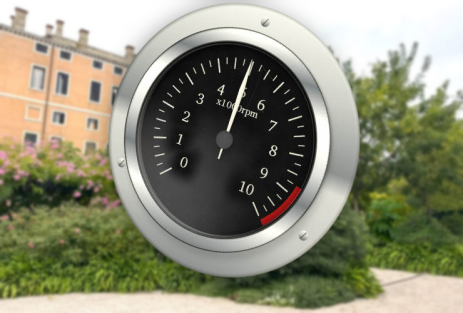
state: 5000rpm
